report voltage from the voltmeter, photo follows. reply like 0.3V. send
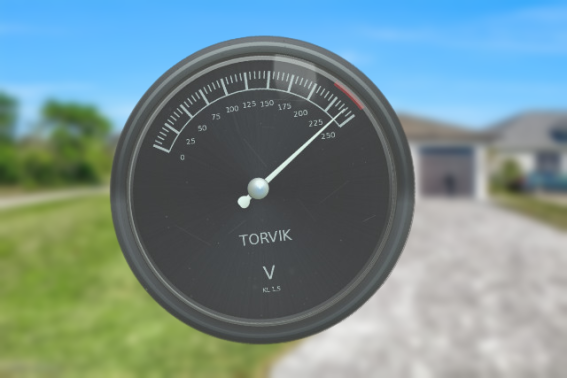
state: 240V
